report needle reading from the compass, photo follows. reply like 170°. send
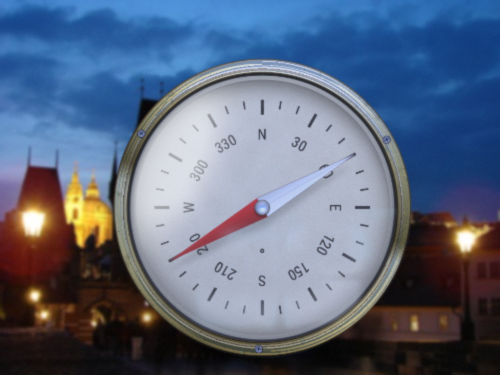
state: 240°
